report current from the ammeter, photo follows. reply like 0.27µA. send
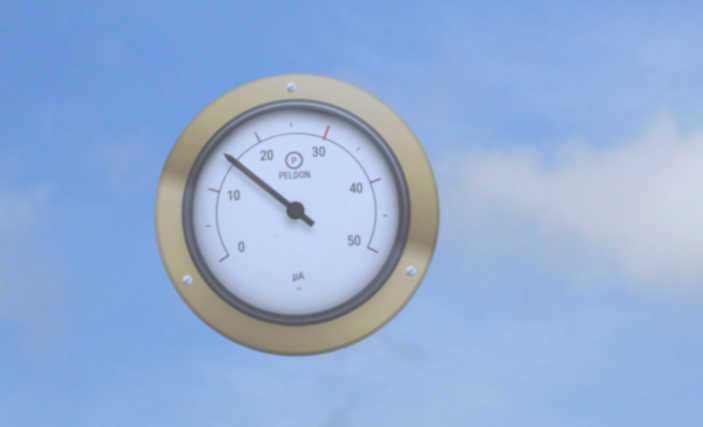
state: 15µA
